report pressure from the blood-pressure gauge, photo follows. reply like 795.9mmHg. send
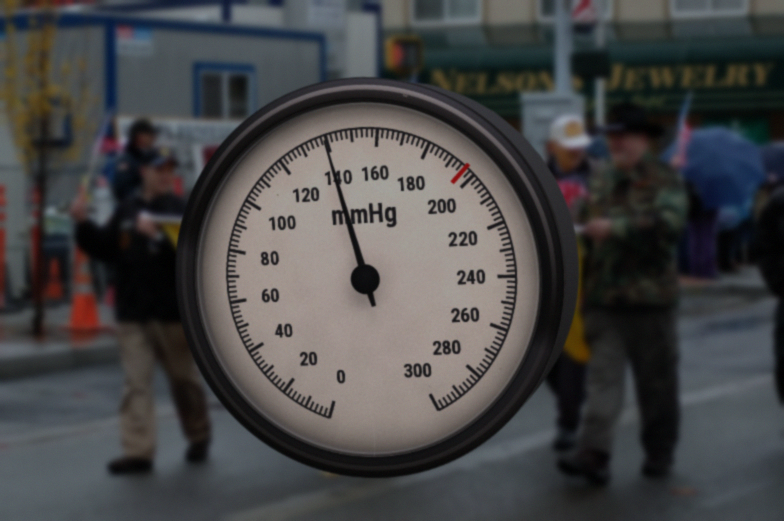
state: 140mmHg
